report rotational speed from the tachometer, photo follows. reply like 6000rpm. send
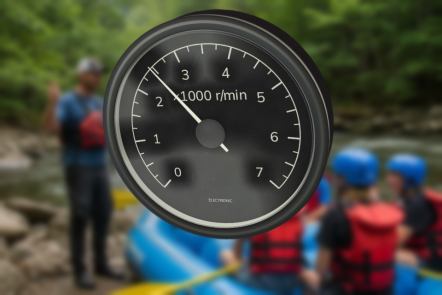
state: 2500rpm
